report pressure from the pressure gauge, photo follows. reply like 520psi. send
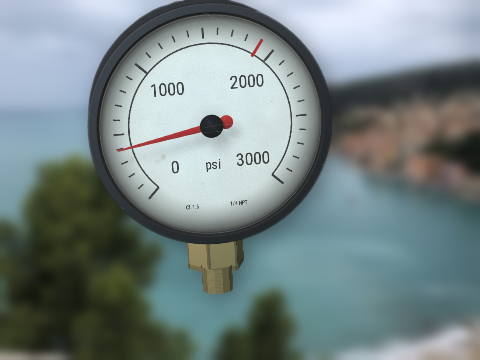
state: 400psi
